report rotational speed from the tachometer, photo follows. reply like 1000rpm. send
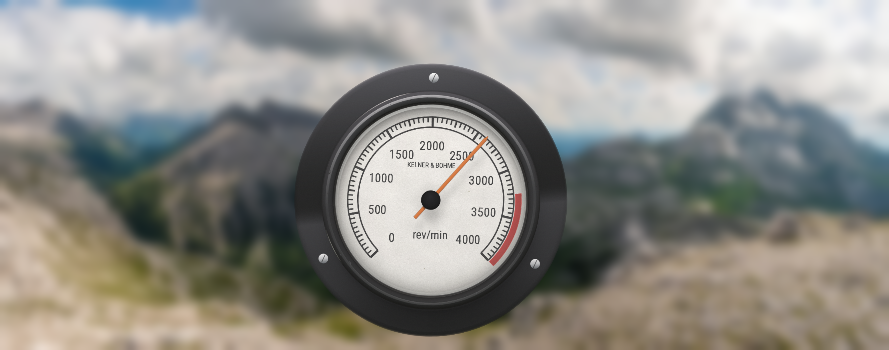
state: 2600rpm
